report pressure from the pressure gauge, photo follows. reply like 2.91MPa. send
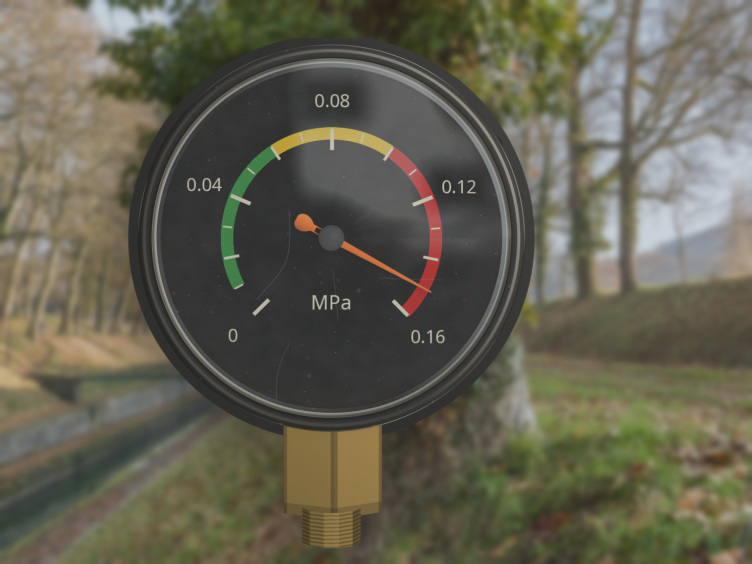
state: 0.15MPa
